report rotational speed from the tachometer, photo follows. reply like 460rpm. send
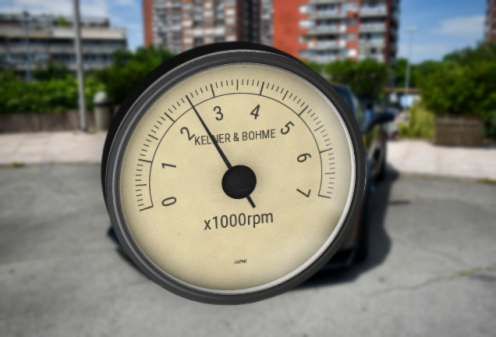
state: 2500rpm
